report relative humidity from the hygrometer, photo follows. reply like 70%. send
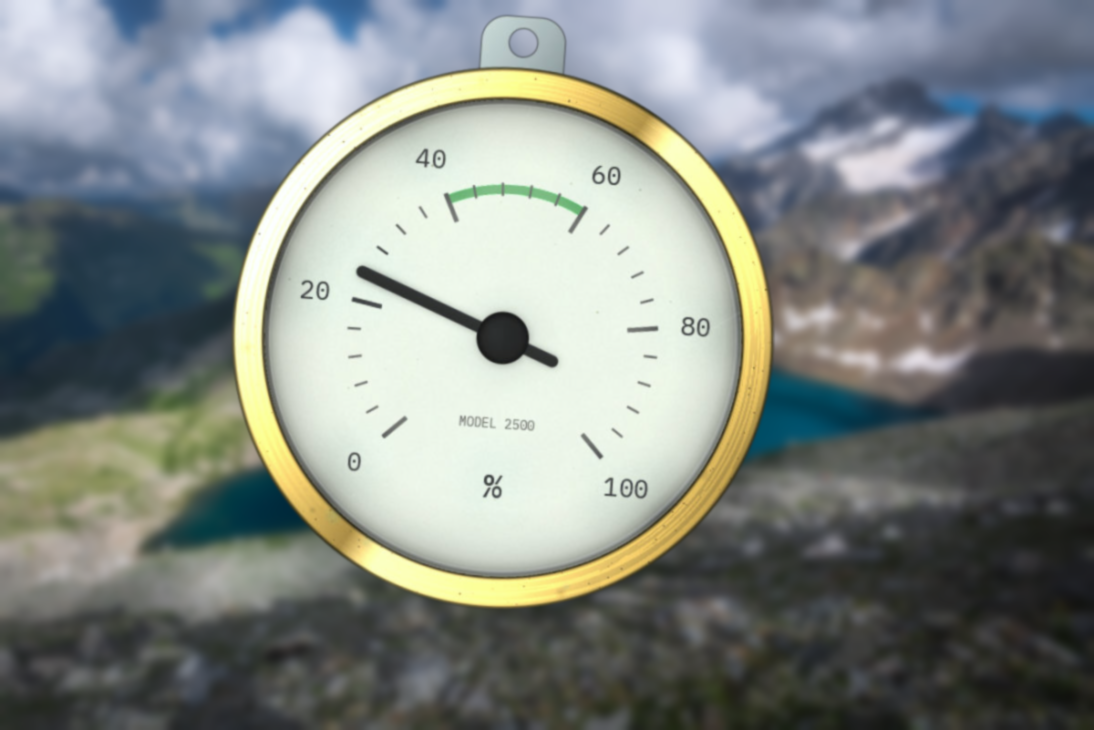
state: 24%
